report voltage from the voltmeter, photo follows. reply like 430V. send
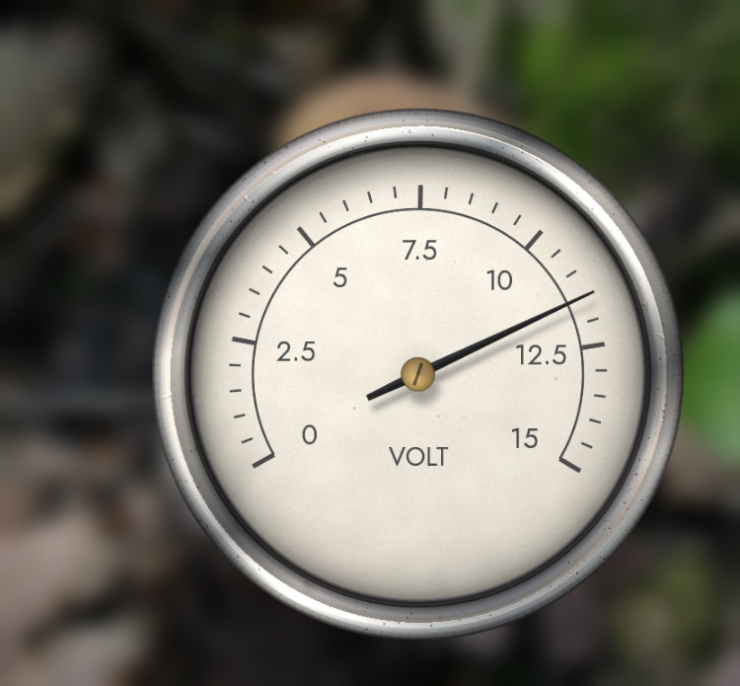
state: 11.5V
